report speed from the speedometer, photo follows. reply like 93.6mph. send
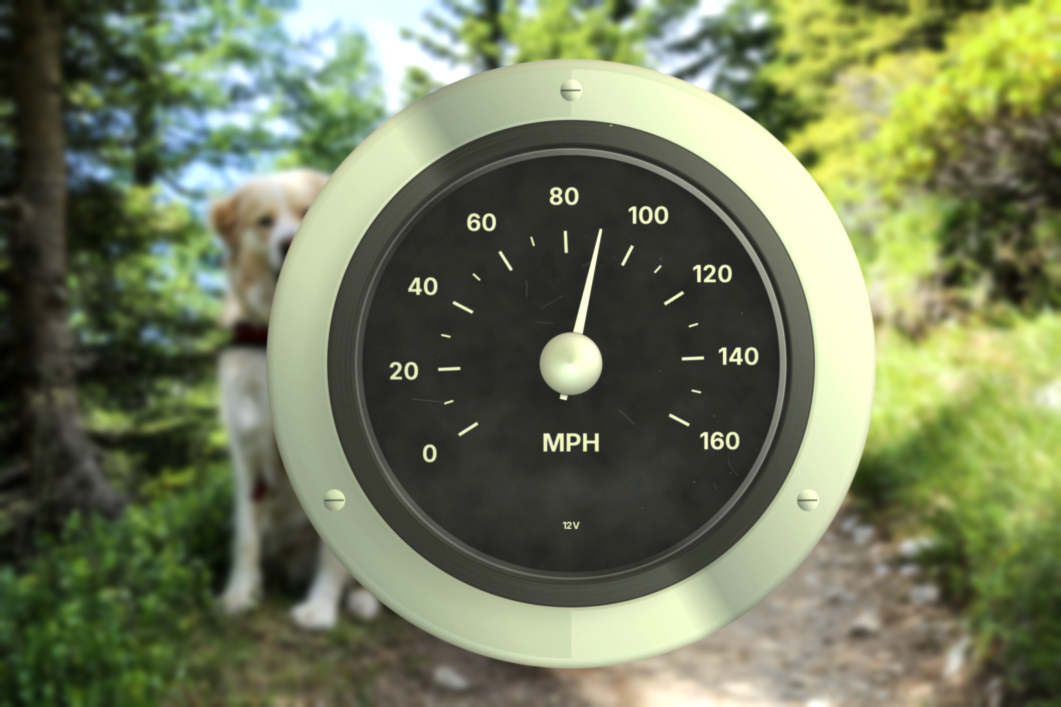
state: 90mph
